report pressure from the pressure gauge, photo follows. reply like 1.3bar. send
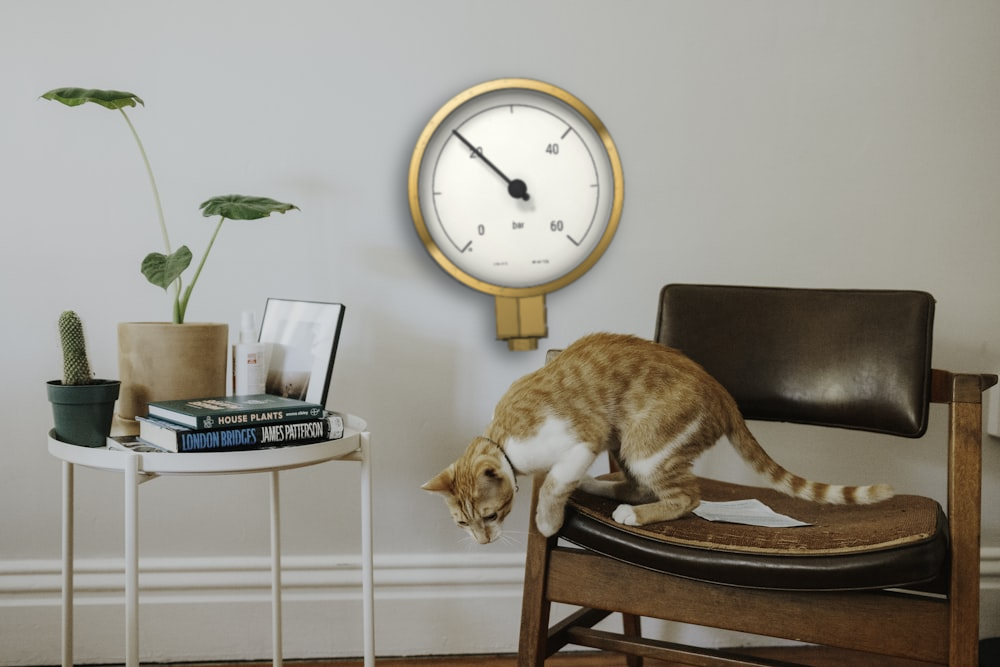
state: 20bar
